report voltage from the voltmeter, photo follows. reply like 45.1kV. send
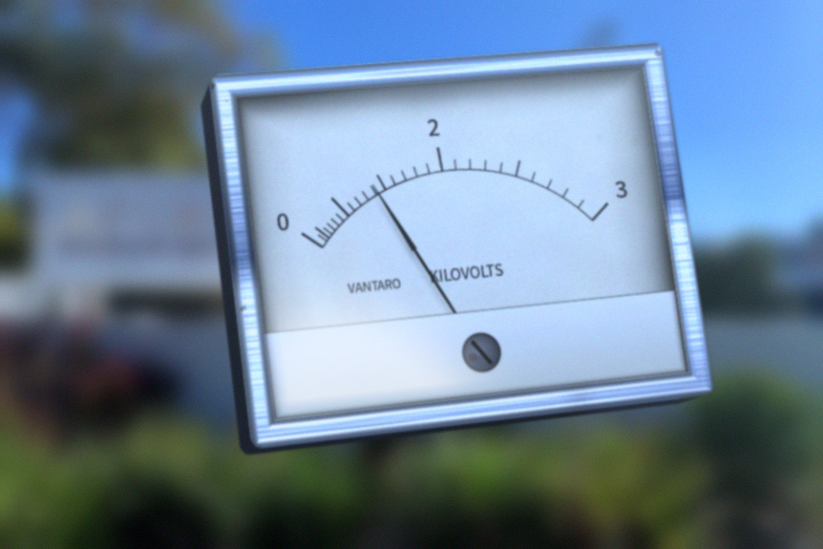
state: 1.4kV
